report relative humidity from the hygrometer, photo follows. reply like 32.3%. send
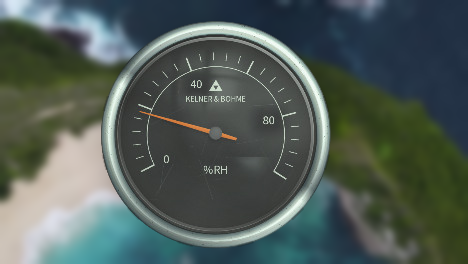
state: 18%
